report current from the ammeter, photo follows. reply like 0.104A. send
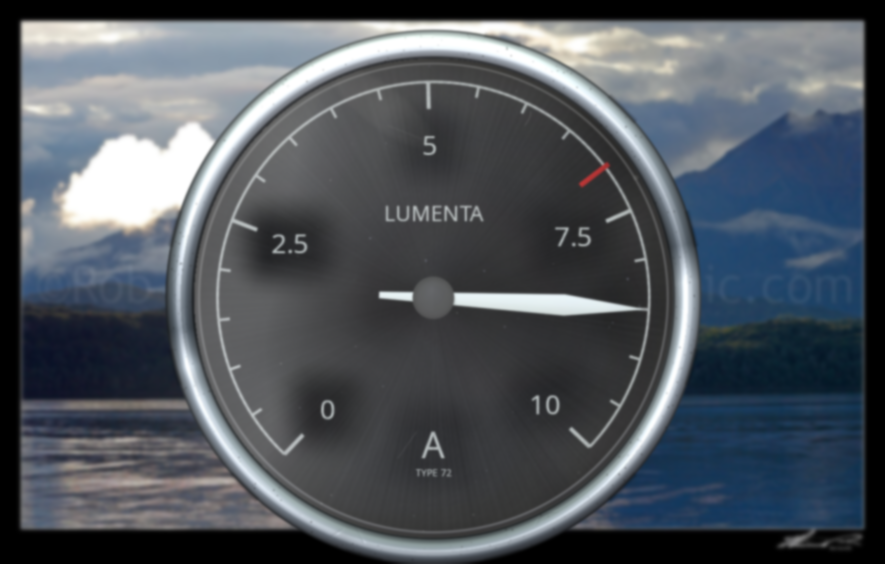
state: 8.5A
